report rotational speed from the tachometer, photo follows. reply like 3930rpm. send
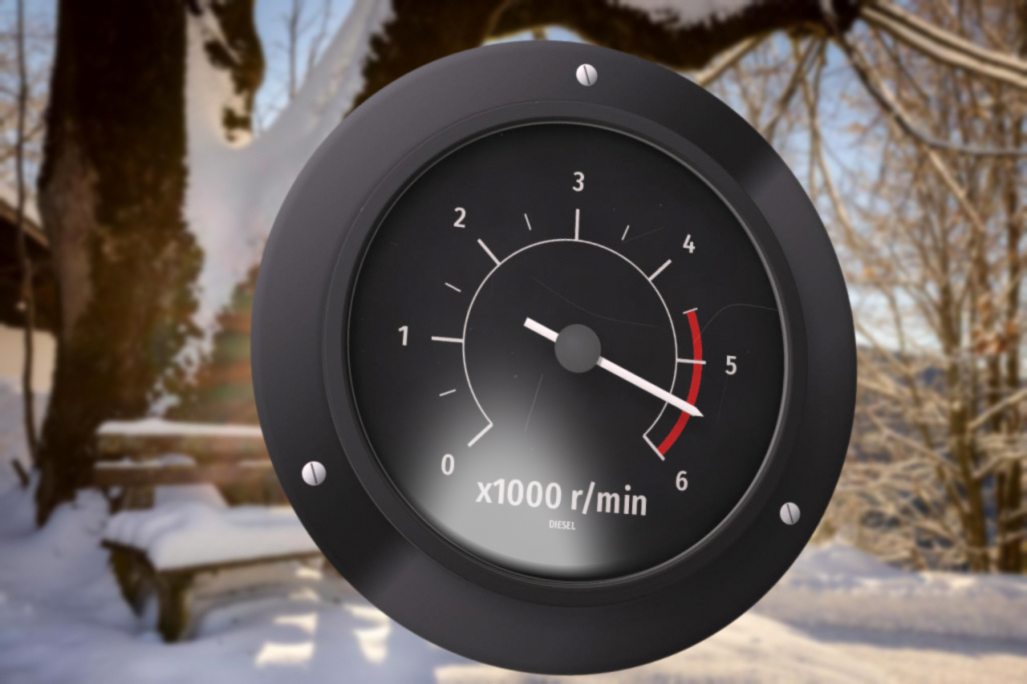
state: 5500rpm
